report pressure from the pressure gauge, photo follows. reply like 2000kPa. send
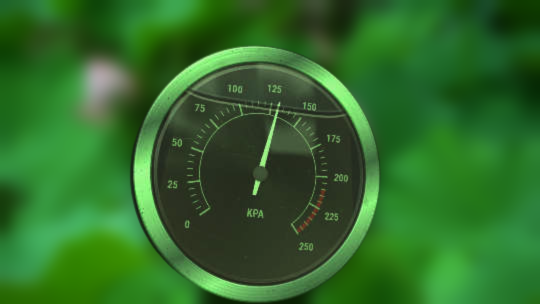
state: 130kPa
